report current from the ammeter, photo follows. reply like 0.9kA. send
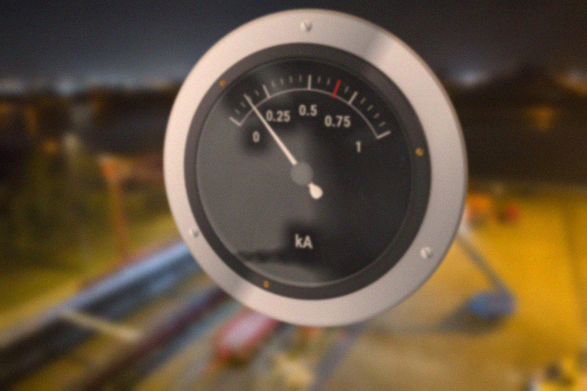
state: 0.15kA
